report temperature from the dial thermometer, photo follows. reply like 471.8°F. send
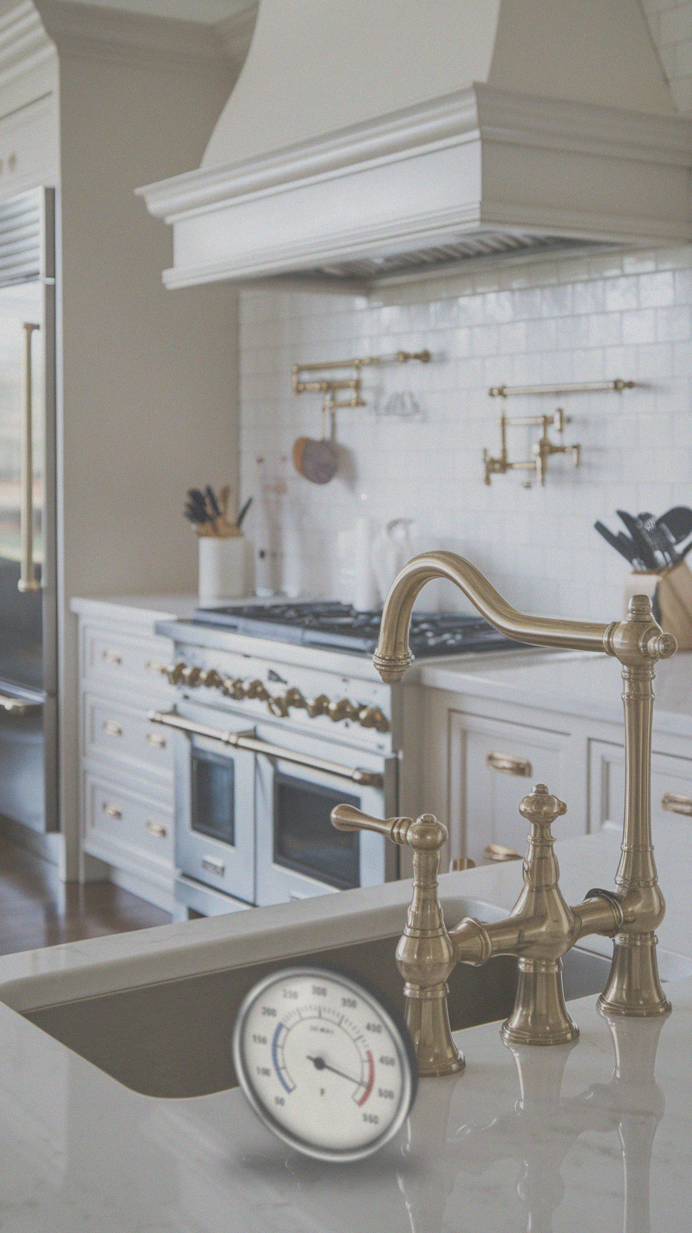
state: 500°F
